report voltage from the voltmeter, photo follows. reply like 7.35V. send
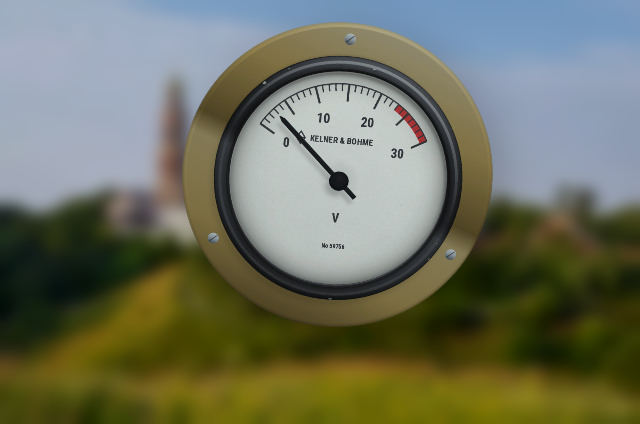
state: 3V
